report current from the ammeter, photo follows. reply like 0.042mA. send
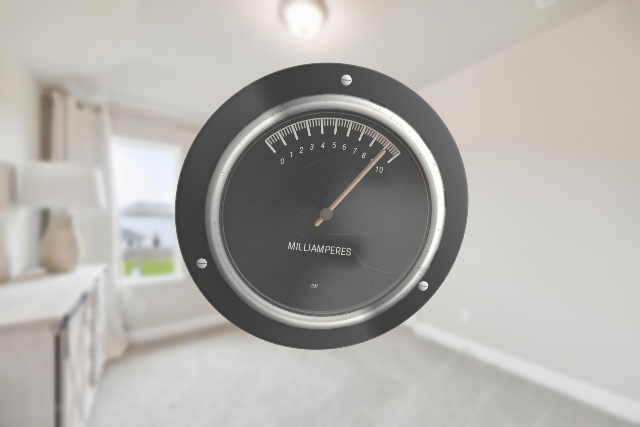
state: 9mA
